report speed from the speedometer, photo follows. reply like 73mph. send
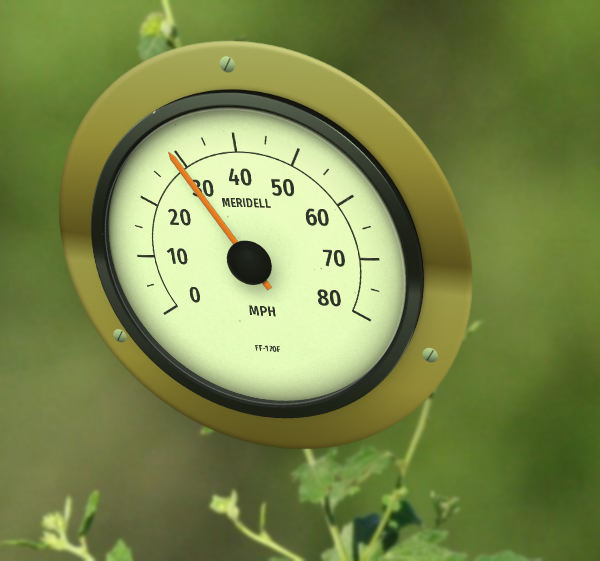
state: 30mph
